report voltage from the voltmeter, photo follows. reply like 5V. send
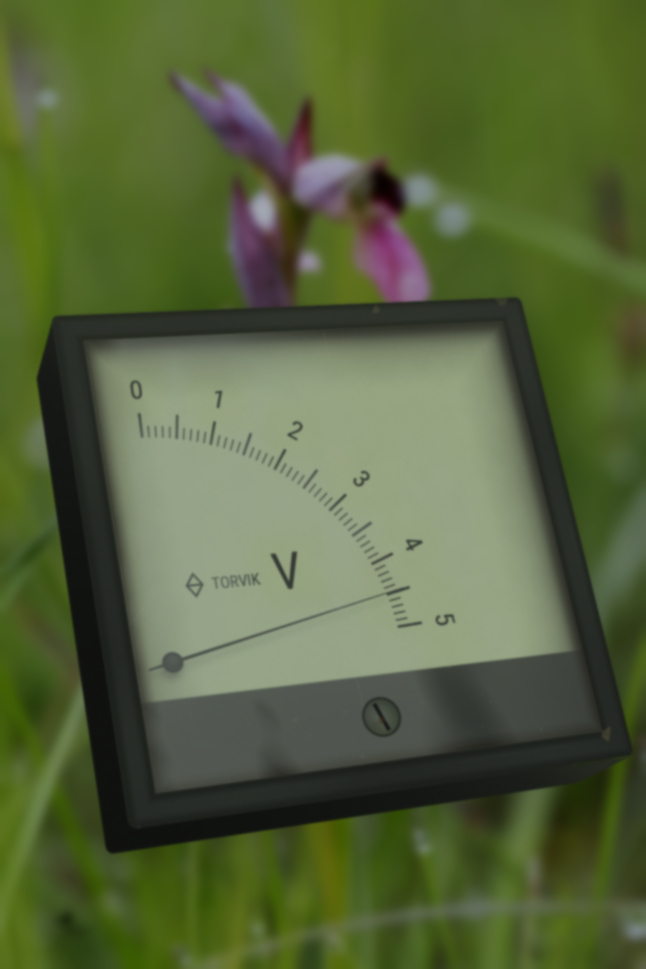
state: 4.5V
